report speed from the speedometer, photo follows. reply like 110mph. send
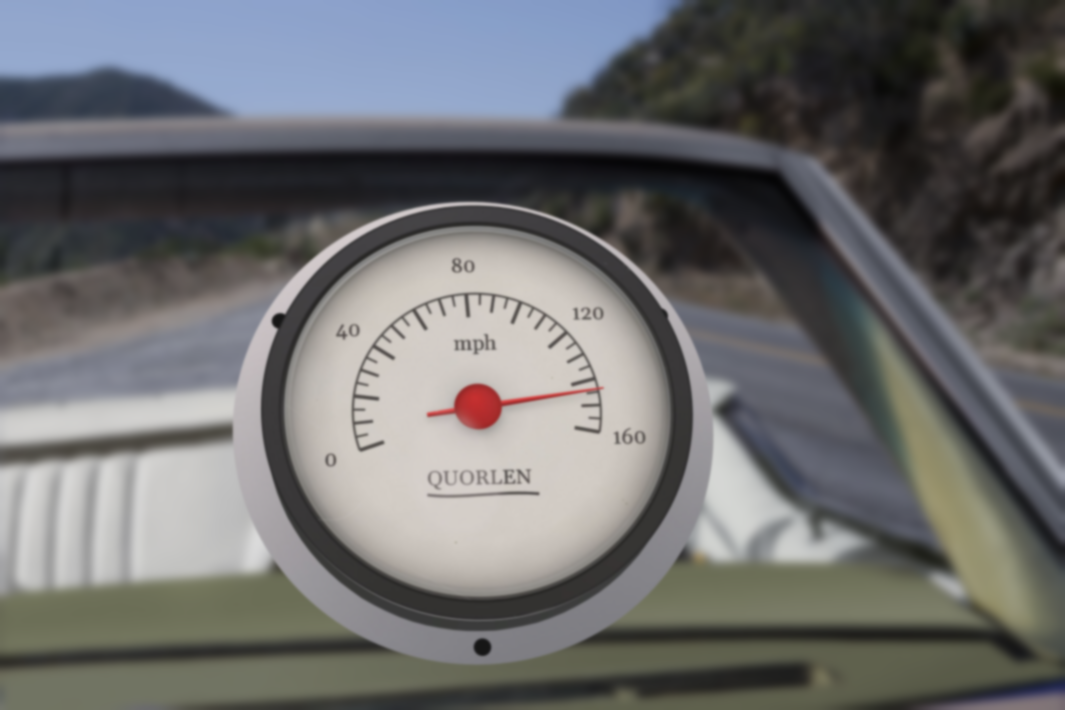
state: 145mph
